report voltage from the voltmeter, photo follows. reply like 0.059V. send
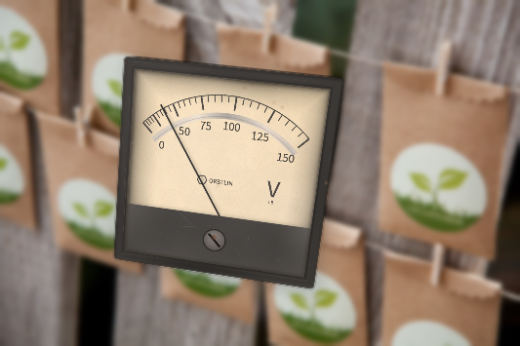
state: 40V
